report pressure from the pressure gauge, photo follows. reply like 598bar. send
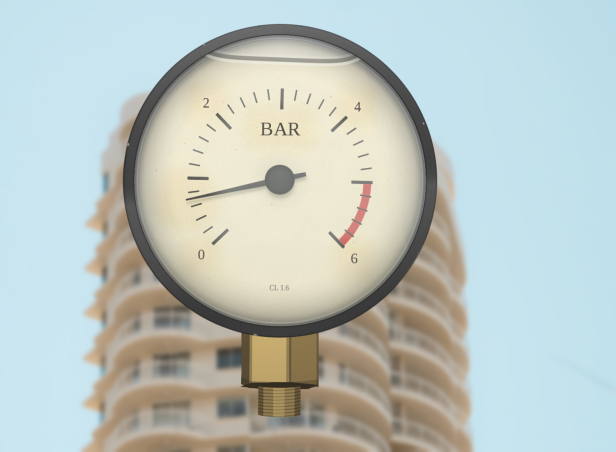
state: 0.7bar
